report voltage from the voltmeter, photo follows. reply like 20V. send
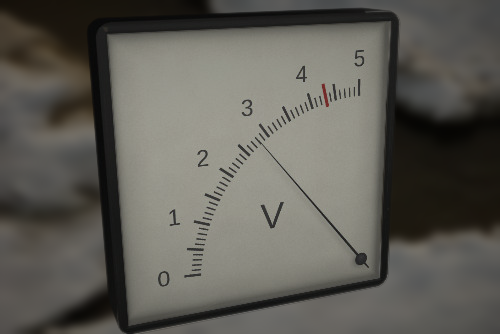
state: 2.8V
